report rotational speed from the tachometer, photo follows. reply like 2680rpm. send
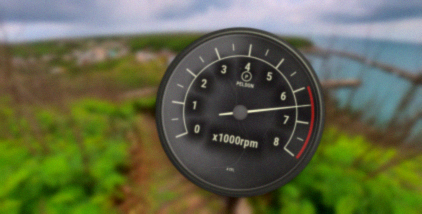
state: 6500rpm
